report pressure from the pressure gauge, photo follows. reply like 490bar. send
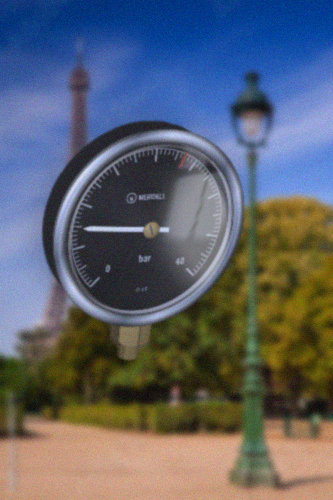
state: 7.5bar
